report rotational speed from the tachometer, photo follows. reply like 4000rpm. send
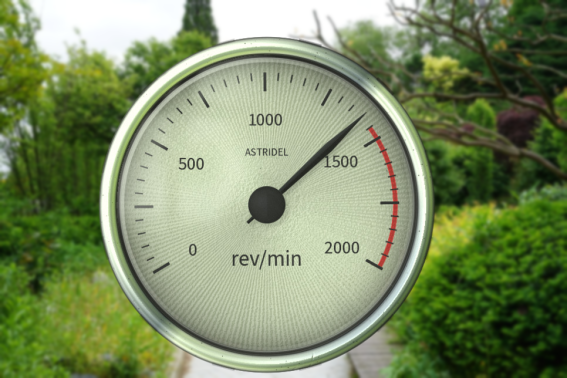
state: 1400rpm
